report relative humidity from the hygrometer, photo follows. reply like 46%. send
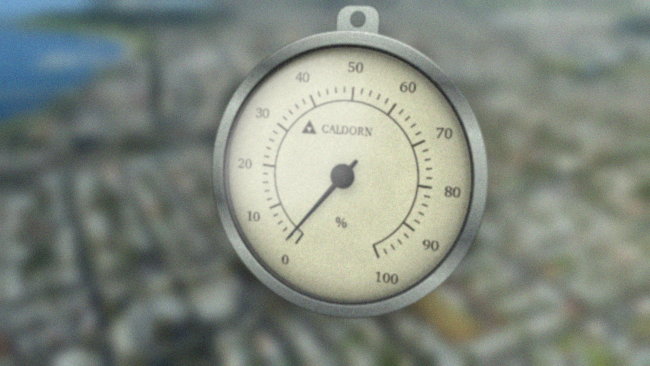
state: 2%
